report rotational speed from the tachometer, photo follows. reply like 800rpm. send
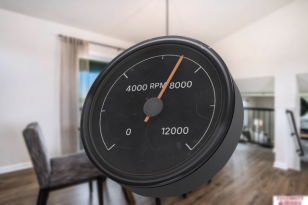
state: 7000rpm
